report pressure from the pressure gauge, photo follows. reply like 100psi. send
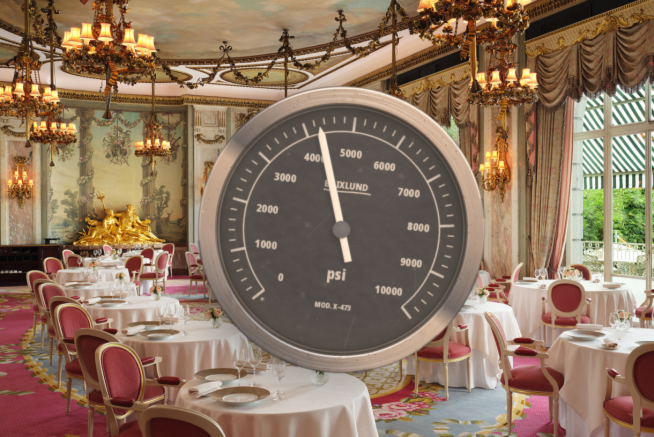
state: 4300psi
